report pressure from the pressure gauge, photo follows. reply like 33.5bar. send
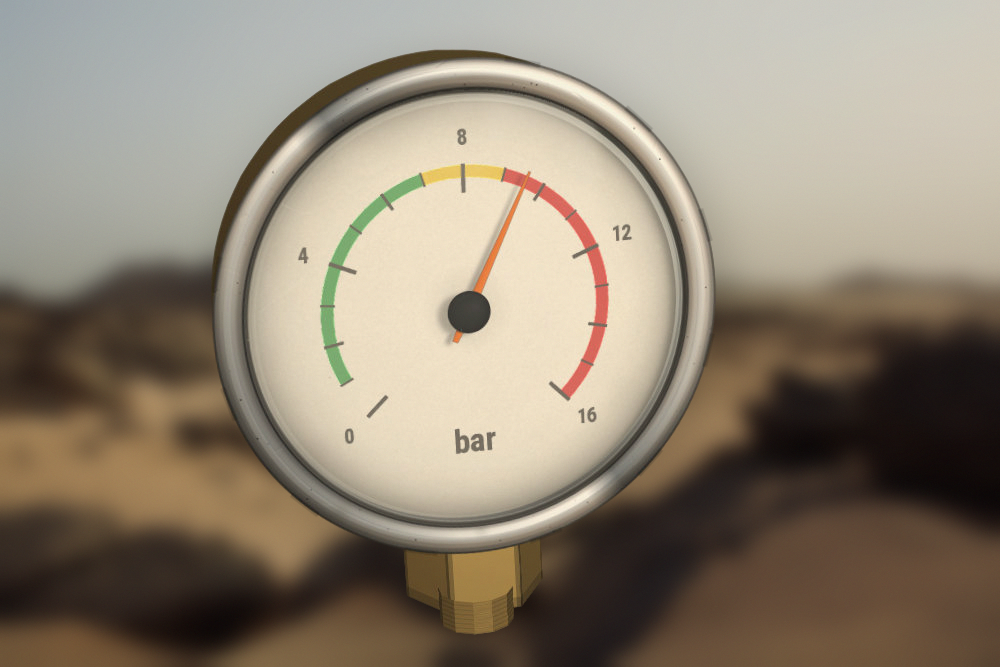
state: 9.5bar
